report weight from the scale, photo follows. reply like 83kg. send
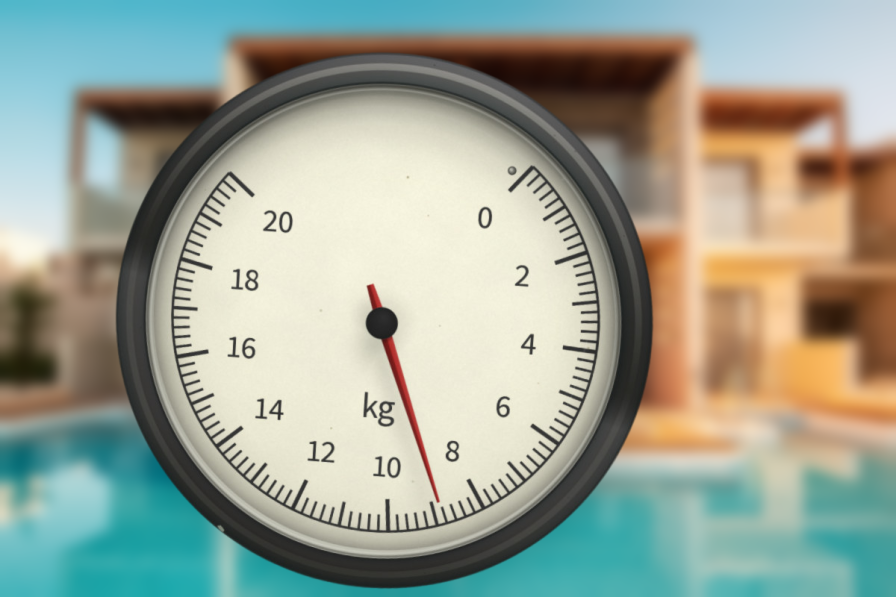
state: 8.8kg
